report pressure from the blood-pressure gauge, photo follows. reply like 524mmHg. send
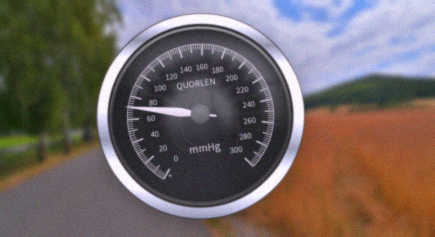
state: 70mmHg
